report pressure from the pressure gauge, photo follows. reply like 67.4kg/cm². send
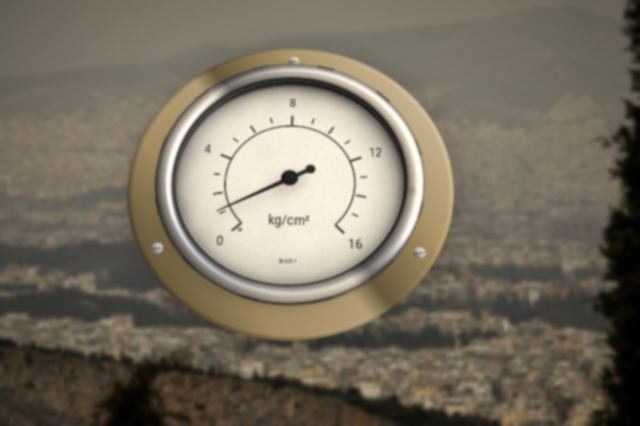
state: 1kg/cm²
